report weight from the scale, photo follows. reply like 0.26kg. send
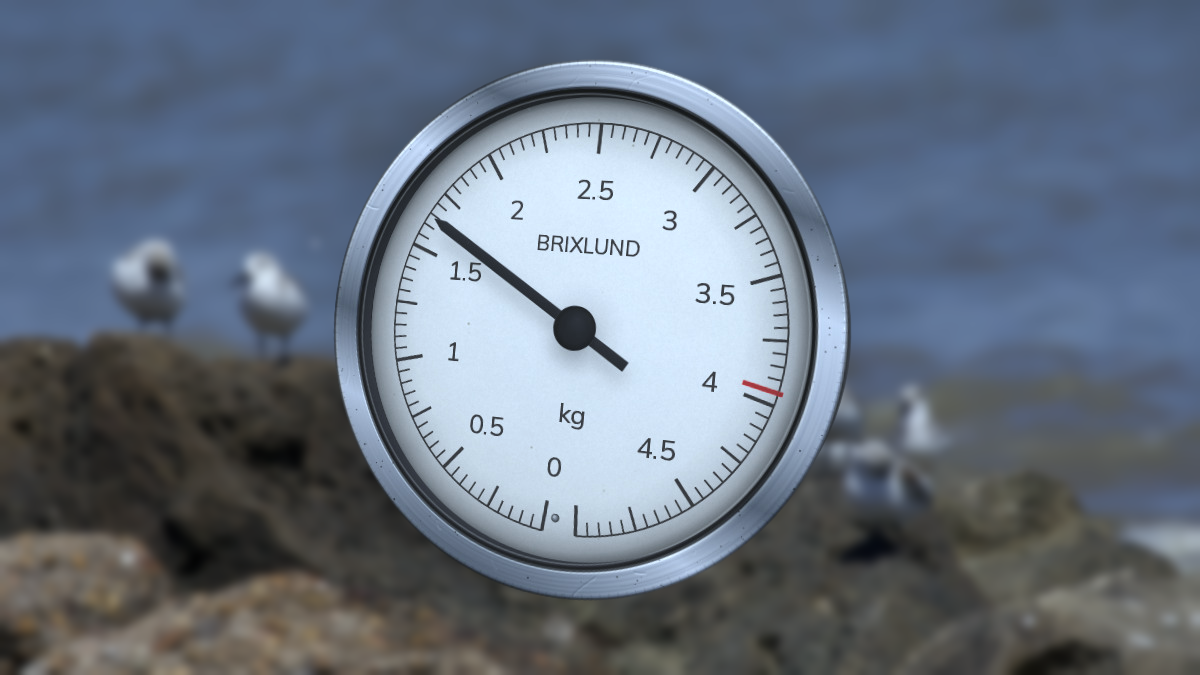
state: 1.65kg
